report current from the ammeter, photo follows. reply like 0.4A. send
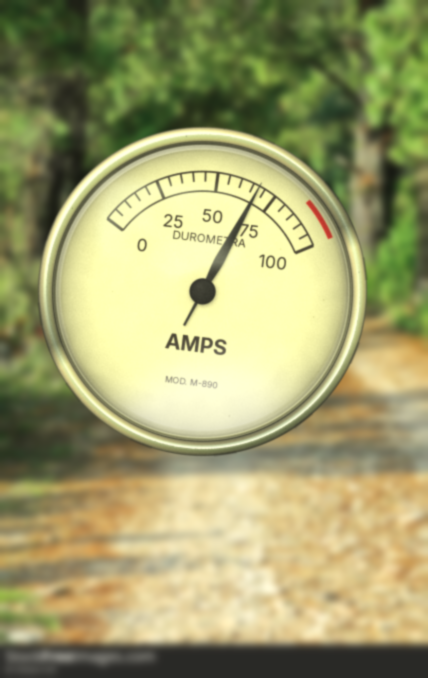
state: 67.5A
